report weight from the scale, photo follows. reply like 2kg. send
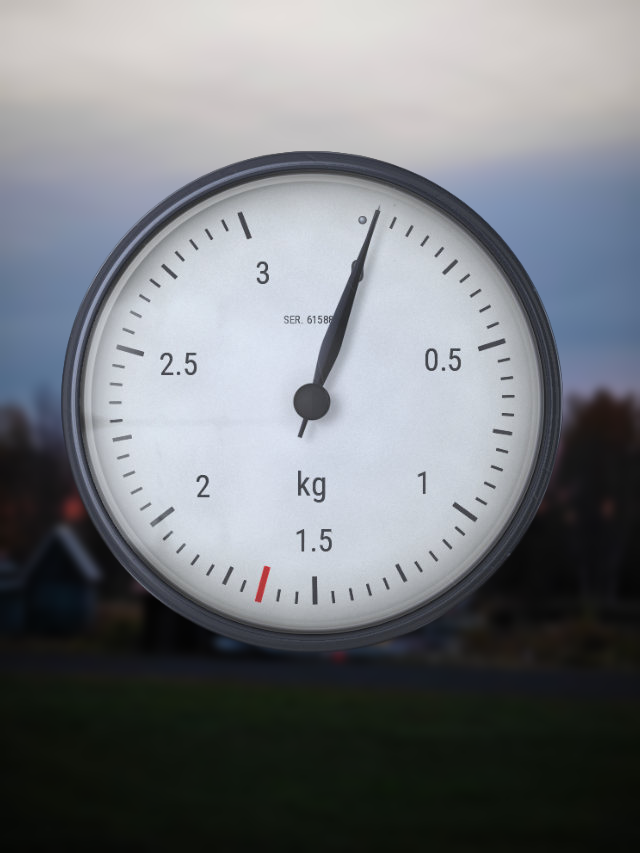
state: 0kg
